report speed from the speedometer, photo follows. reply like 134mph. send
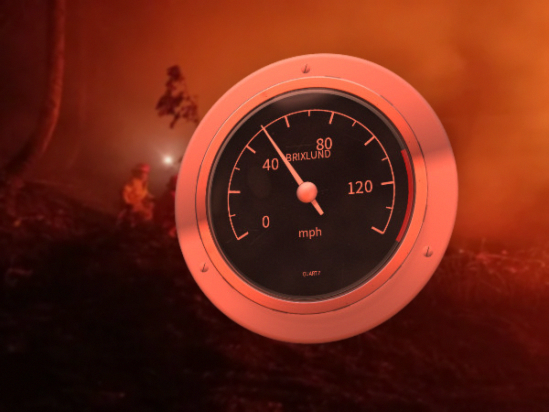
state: 50mph
